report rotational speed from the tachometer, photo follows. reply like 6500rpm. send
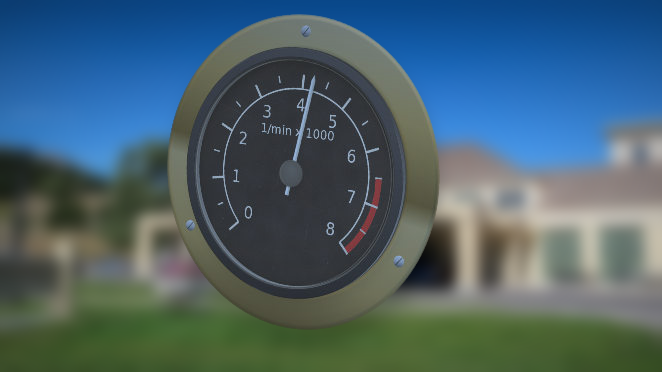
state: 4250rpm
